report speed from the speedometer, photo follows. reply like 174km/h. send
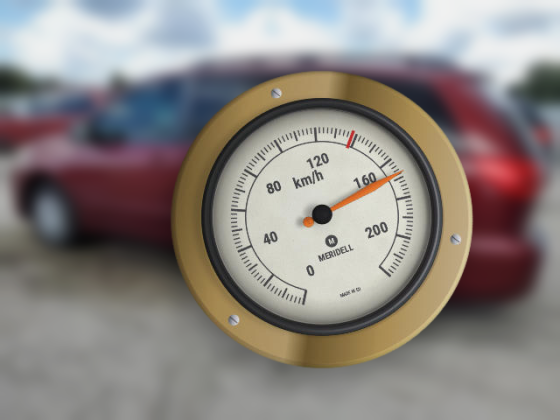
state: 168km/h
